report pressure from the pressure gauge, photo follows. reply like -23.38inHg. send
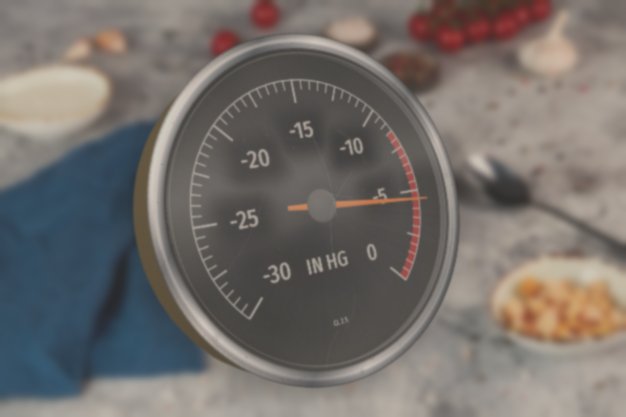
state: -4.5inHg
